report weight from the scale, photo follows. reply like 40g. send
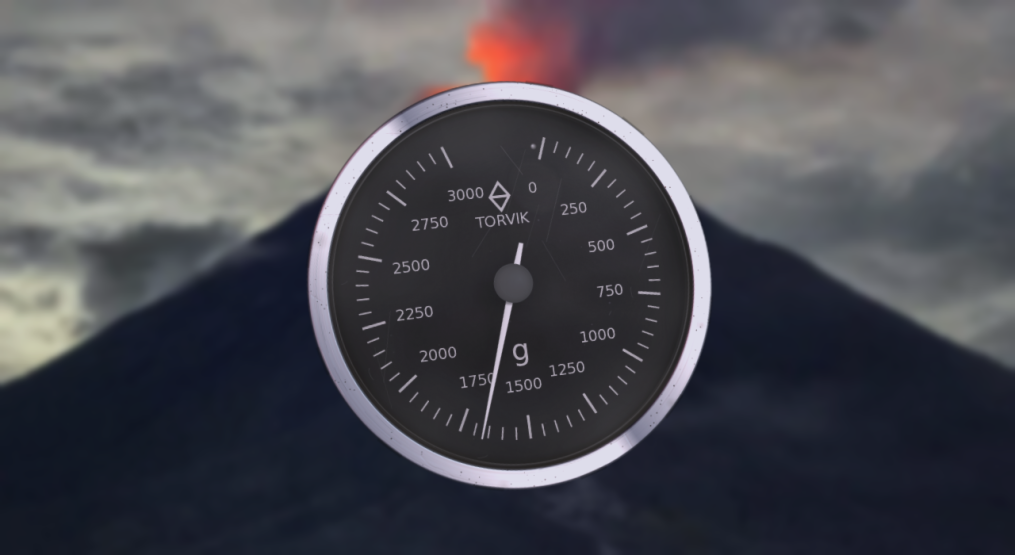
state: 1675g
